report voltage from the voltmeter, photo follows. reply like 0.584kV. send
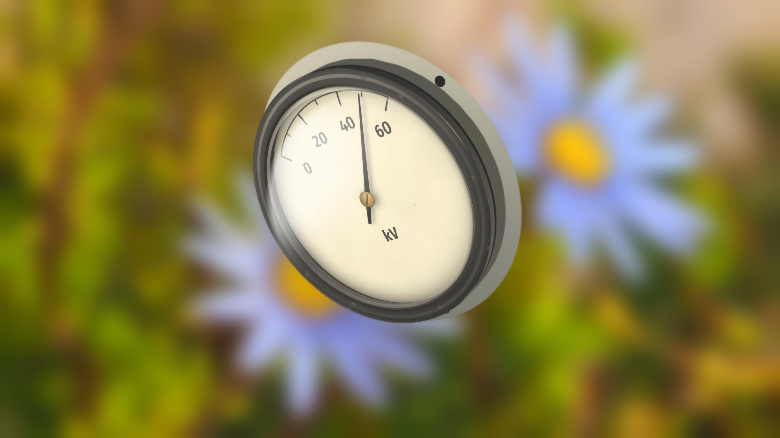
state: 50kV
